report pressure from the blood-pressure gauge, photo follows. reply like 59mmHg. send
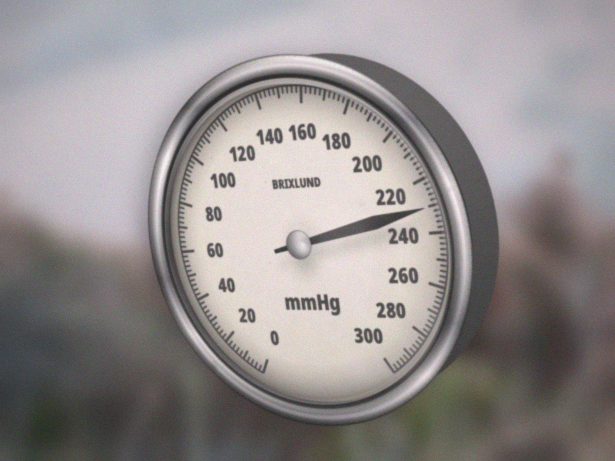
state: 230mmHg
